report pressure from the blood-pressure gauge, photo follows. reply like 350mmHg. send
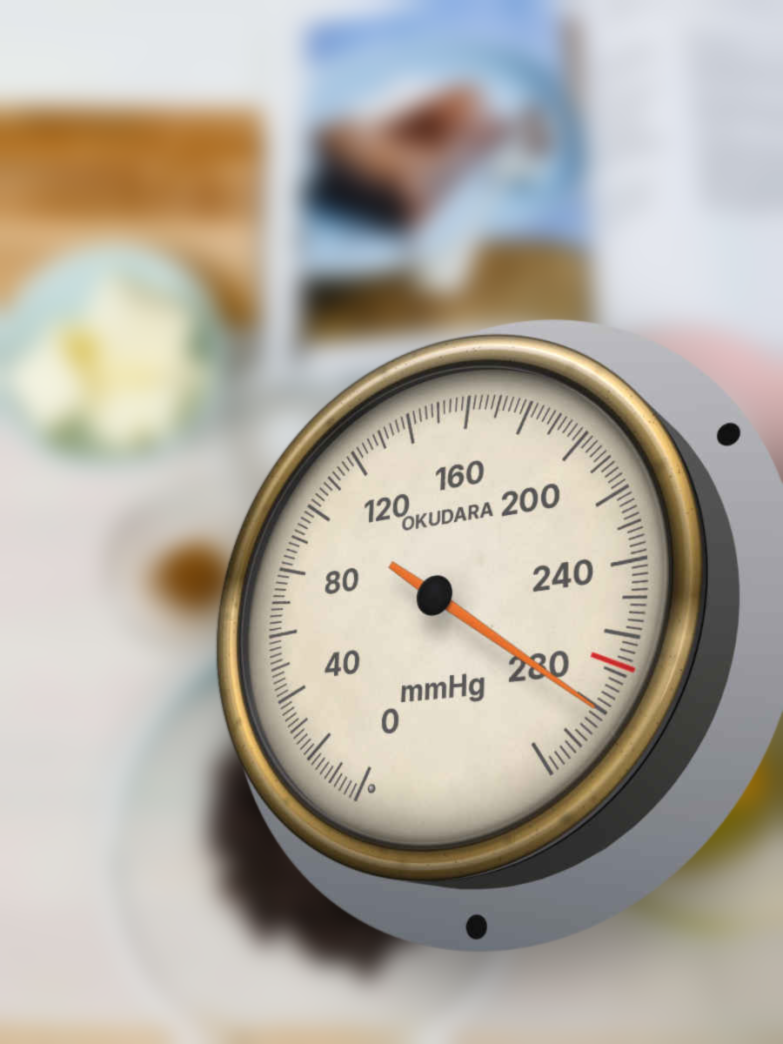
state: 280mmHg
